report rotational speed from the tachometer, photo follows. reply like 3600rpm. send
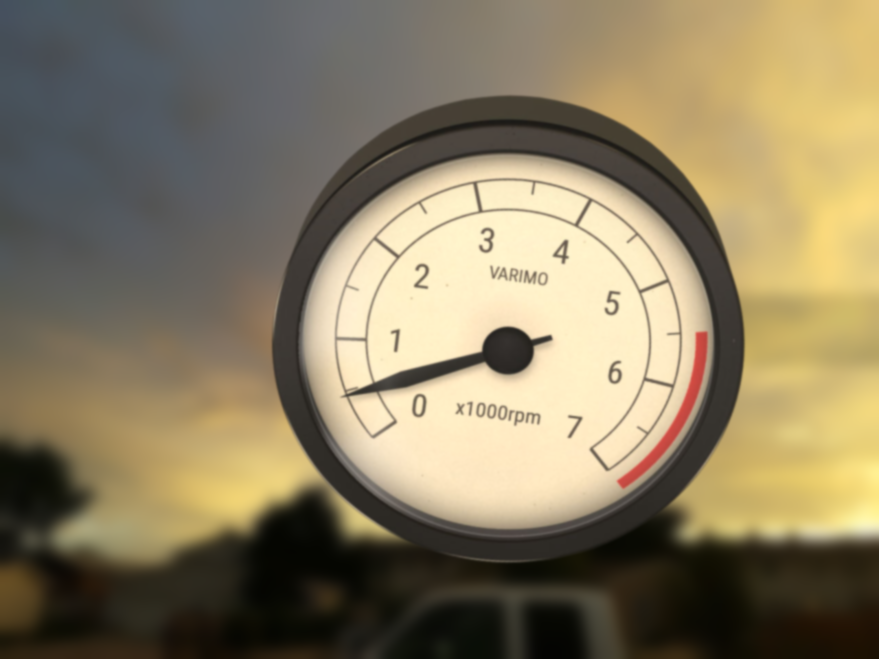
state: 500rpm
